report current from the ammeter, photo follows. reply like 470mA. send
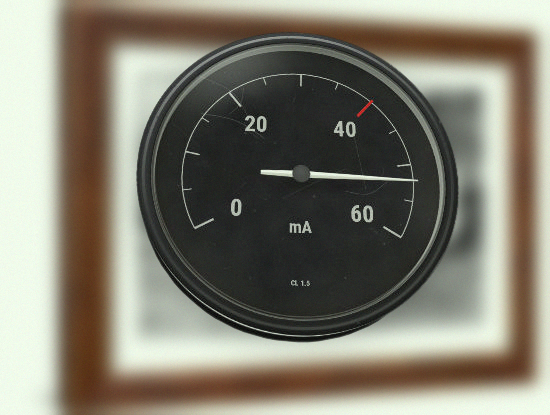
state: 52.5mA
